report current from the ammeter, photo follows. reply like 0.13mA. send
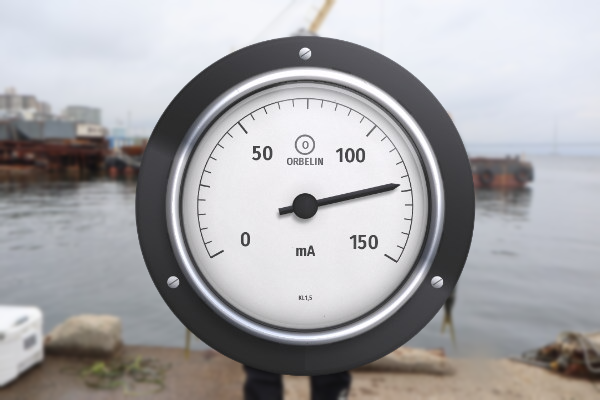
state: 122.5mA
